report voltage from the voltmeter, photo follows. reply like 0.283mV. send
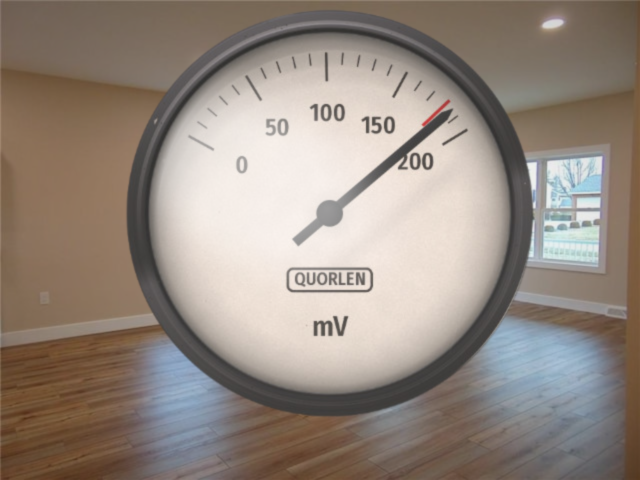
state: 185mV
